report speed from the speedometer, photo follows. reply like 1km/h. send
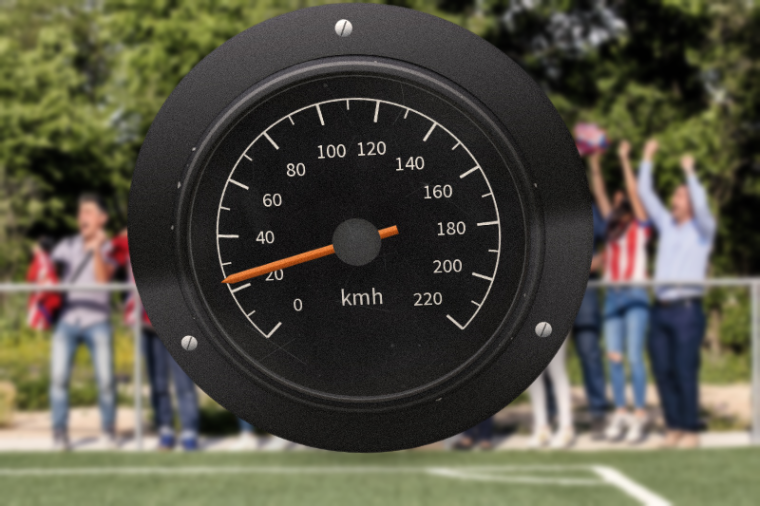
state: 25km/h
